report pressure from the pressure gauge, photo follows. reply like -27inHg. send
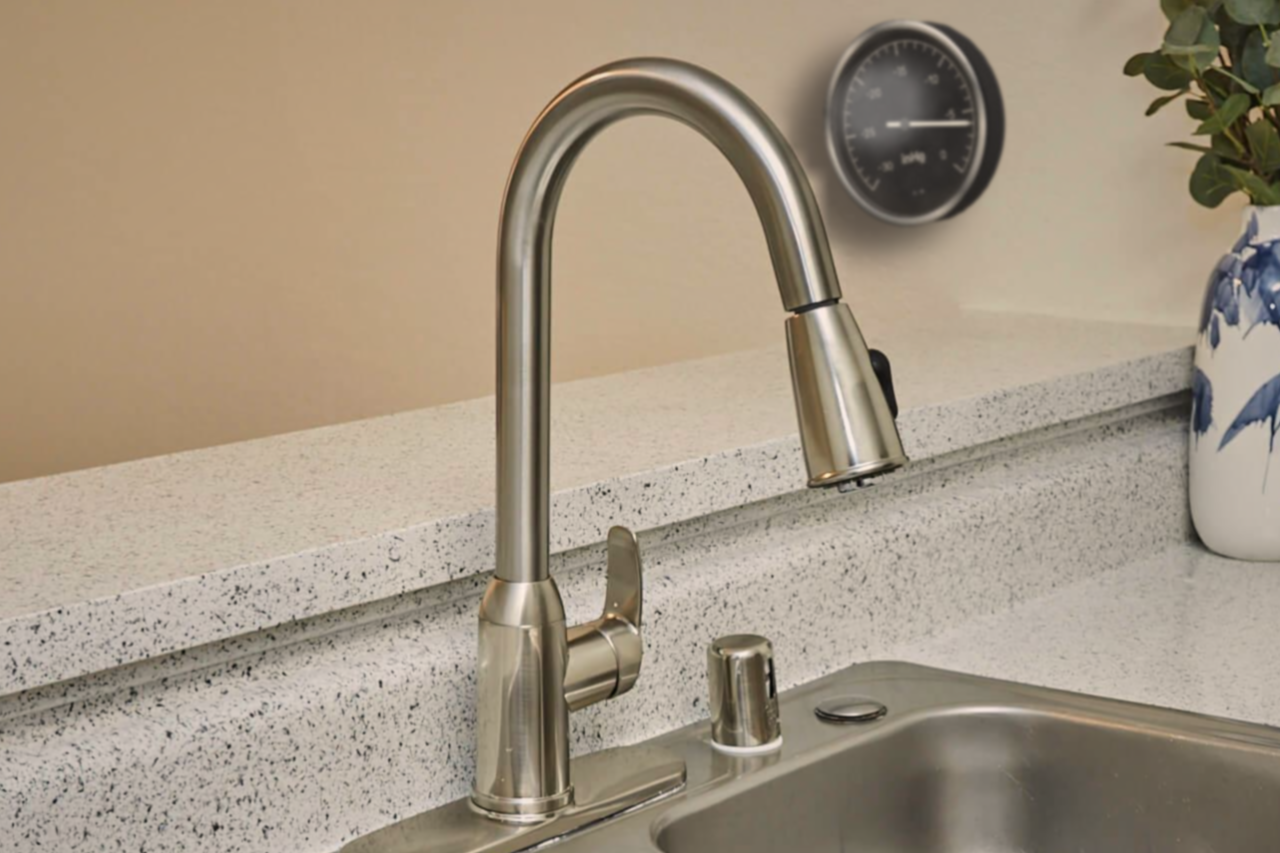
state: -4inHg
